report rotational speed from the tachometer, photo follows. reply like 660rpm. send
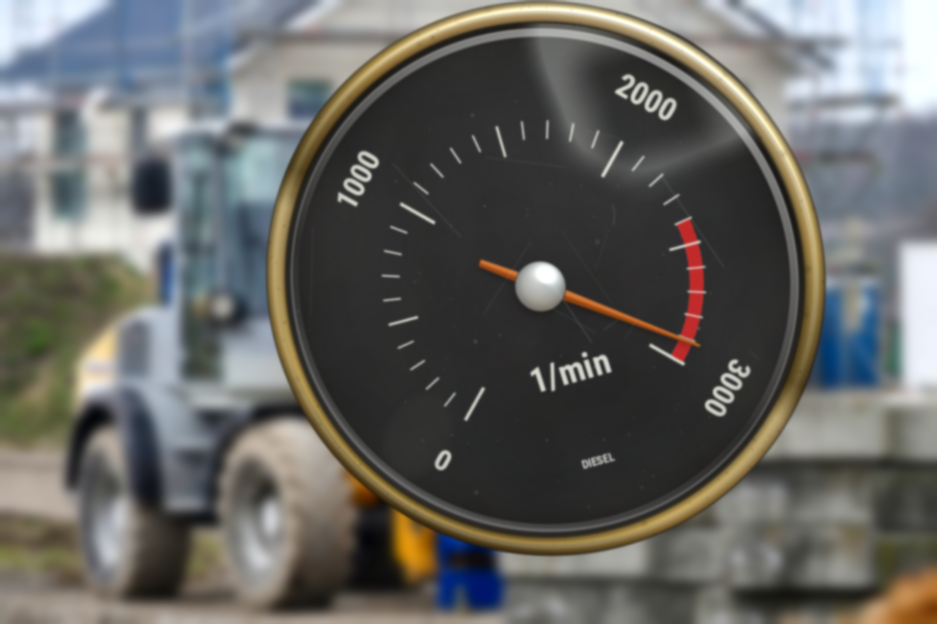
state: 2900rpm
